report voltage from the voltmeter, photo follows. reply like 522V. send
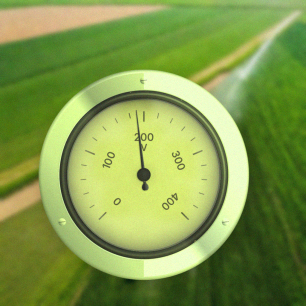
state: 190V
